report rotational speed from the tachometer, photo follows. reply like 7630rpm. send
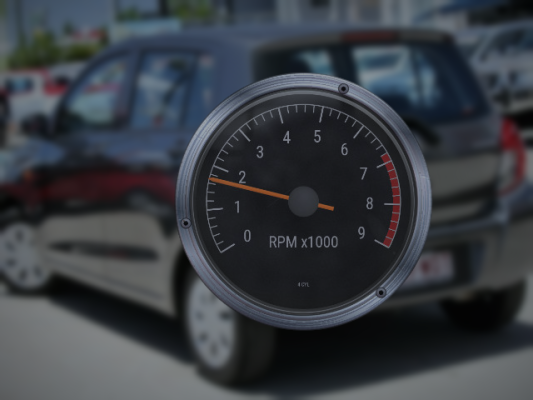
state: 1700rpm
